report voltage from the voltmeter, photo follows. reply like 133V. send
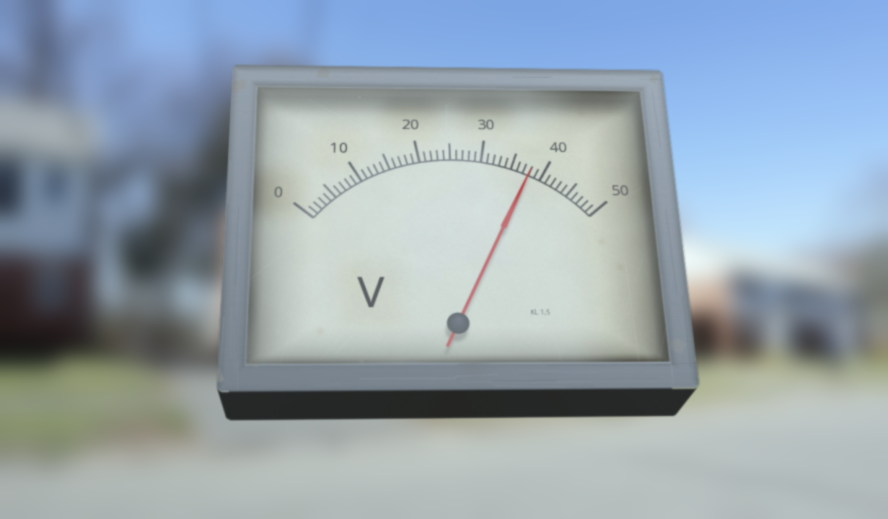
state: 38V
